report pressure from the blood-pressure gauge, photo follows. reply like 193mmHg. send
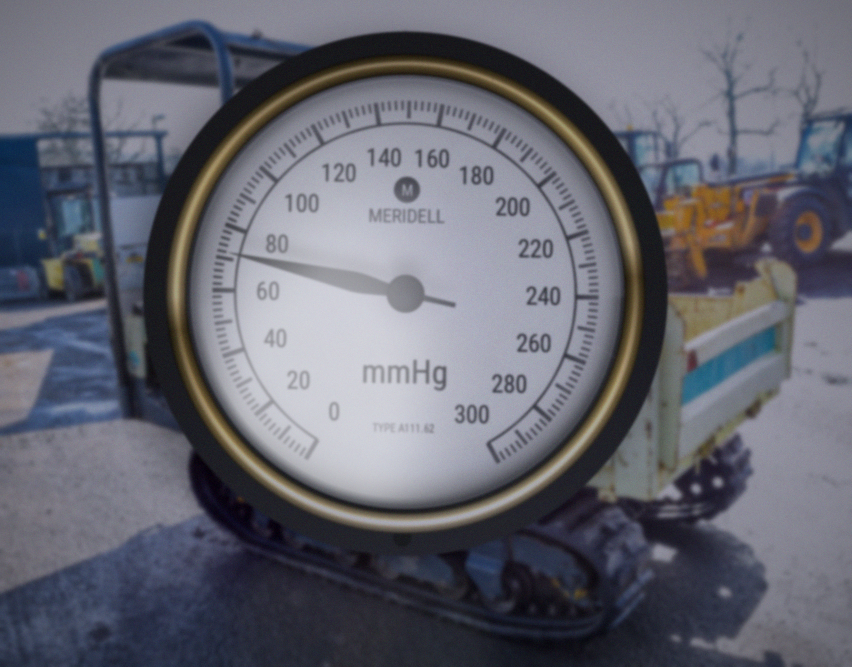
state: 72mmHg
